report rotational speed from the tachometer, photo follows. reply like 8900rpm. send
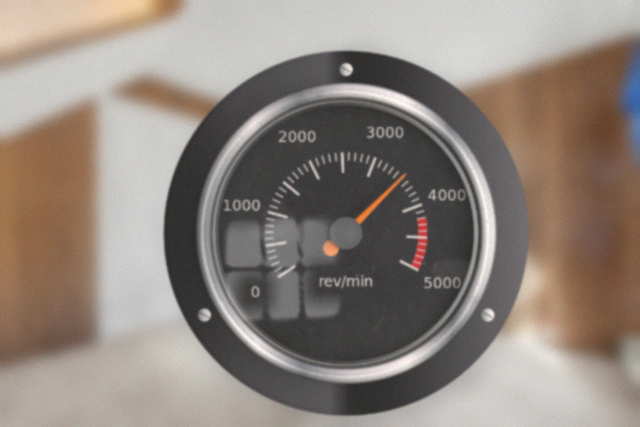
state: 3500rpm
